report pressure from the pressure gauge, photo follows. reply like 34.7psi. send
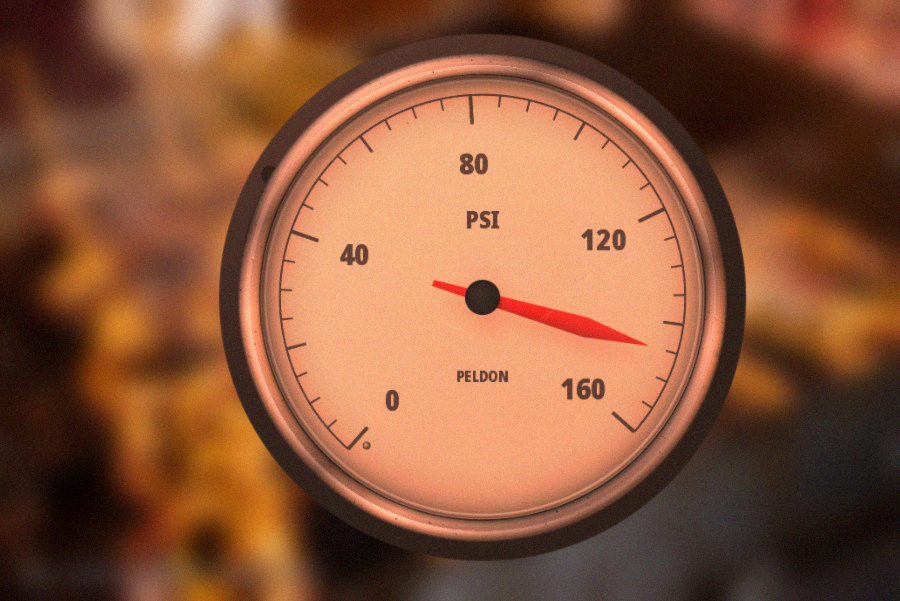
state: 145psi
